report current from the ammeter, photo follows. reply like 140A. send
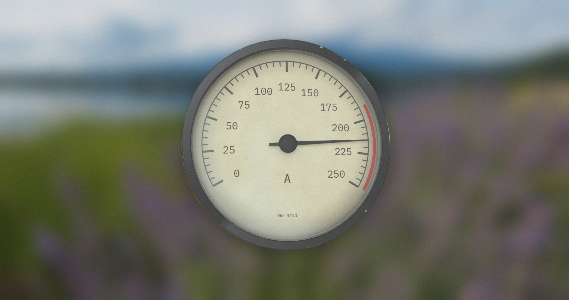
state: 215A
